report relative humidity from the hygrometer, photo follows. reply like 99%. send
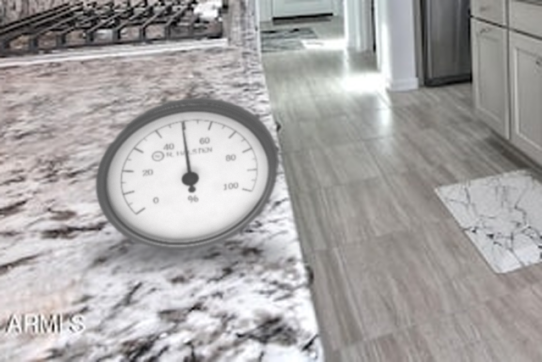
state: 50%
